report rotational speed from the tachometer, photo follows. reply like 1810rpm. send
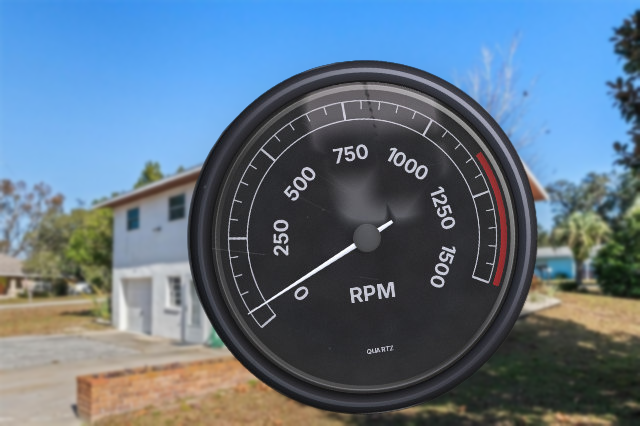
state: 50rpm
